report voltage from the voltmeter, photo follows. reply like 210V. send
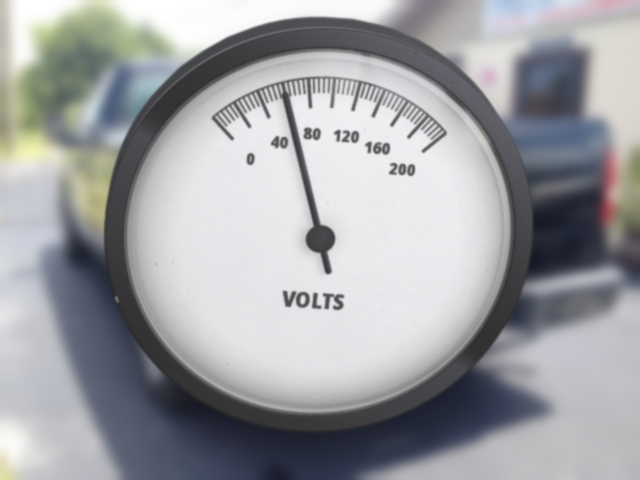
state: 60V
